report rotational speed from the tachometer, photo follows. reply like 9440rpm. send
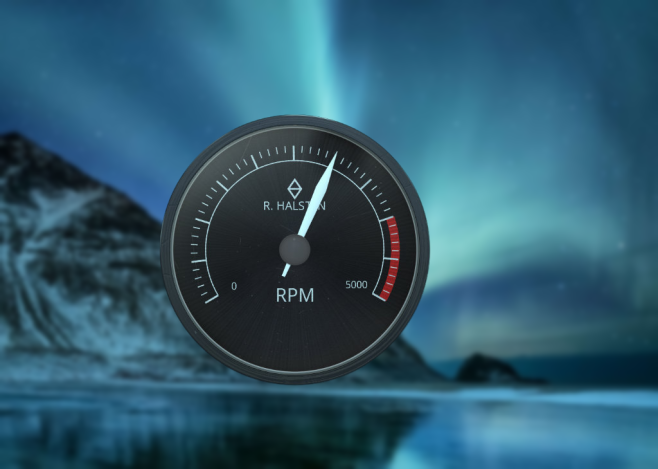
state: 3000rpm
